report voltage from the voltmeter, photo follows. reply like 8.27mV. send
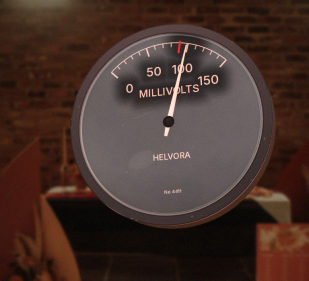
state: 100mV
